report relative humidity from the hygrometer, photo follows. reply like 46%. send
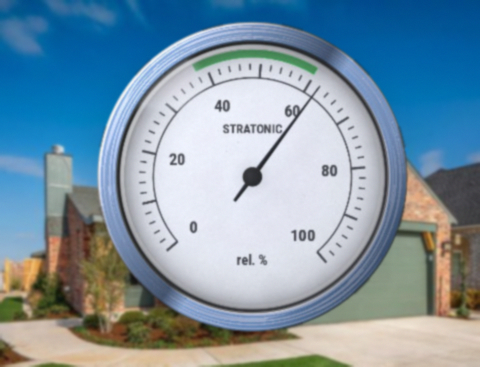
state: 62%
